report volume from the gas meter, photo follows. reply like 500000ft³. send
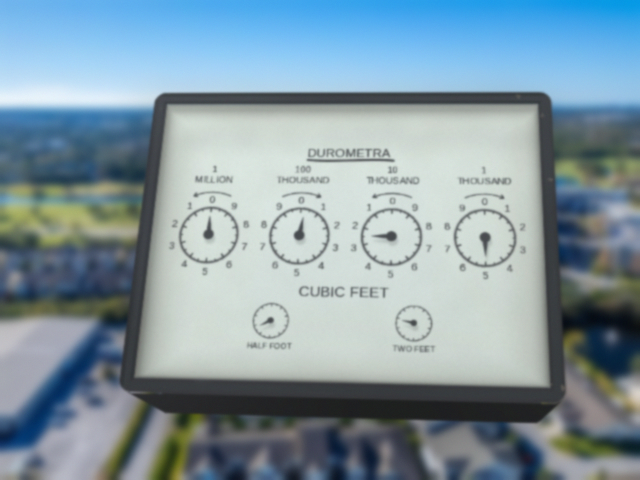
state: 2500ft³
